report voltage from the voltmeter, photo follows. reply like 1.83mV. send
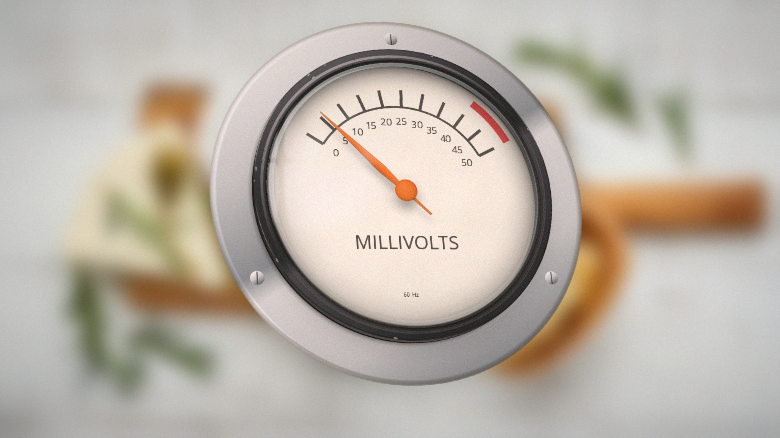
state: 5mV
